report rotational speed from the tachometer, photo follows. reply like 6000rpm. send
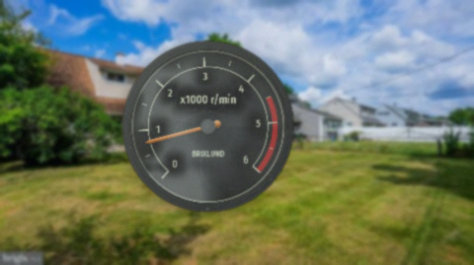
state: 750rpm
